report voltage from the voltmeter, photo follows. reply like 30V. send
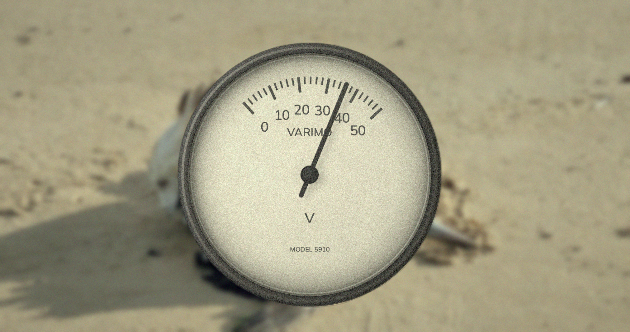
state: 36V
